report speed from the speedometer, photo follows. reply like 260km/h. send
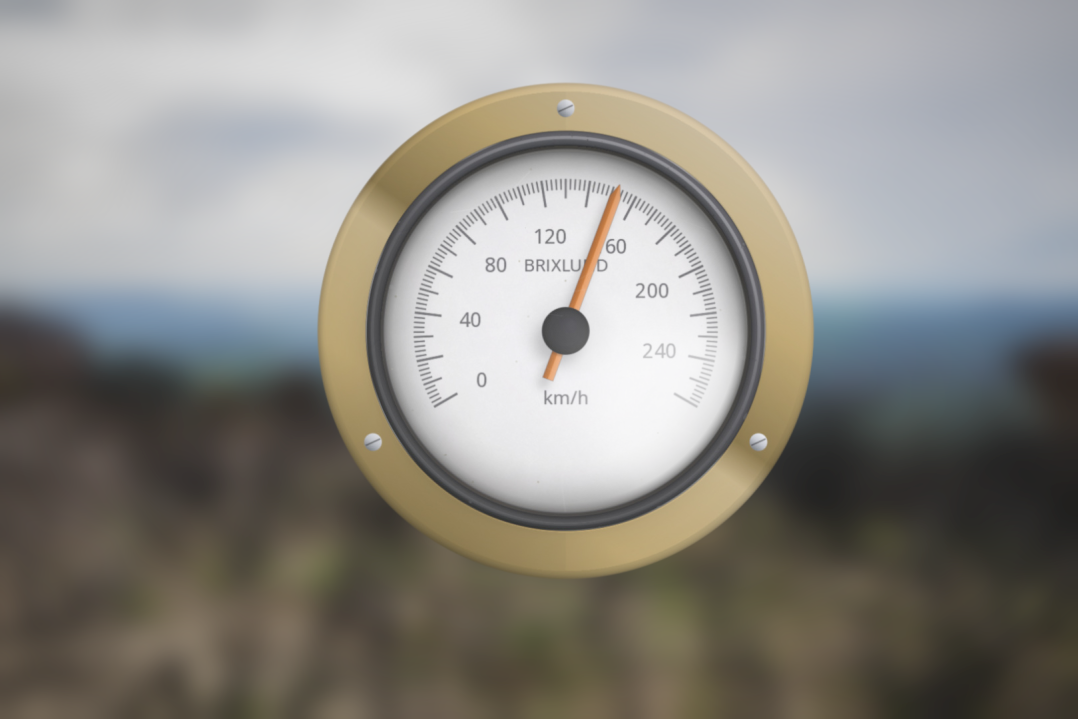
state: 152km/h
